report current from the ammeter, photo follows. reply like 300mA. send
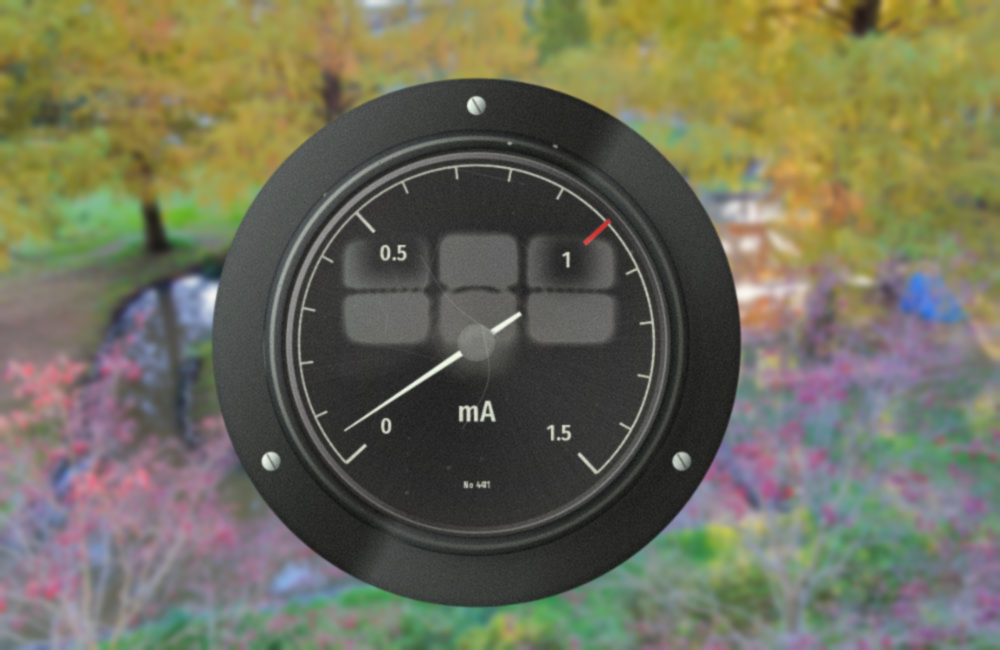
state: 0.05mA
